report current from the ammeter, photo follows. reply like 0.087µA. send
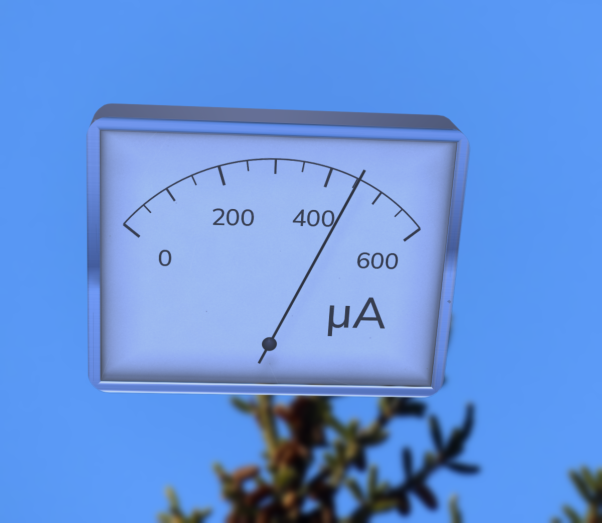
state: 450µA
